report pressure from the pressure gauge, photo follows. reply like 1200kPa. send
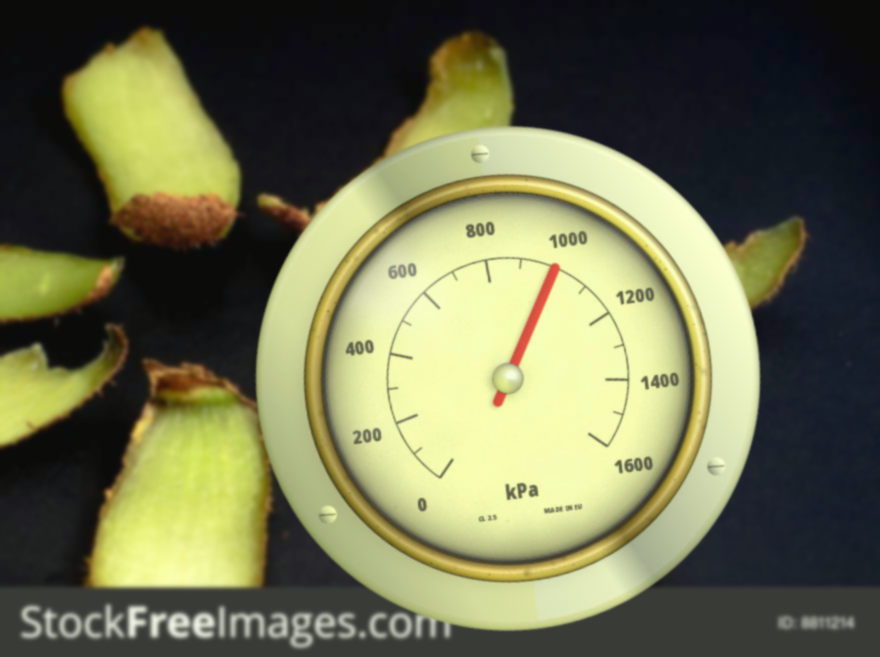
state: 1000kPa
